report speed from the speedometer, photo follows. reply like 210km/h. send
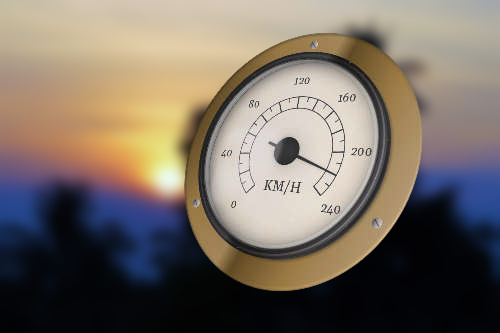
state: 220km/h
